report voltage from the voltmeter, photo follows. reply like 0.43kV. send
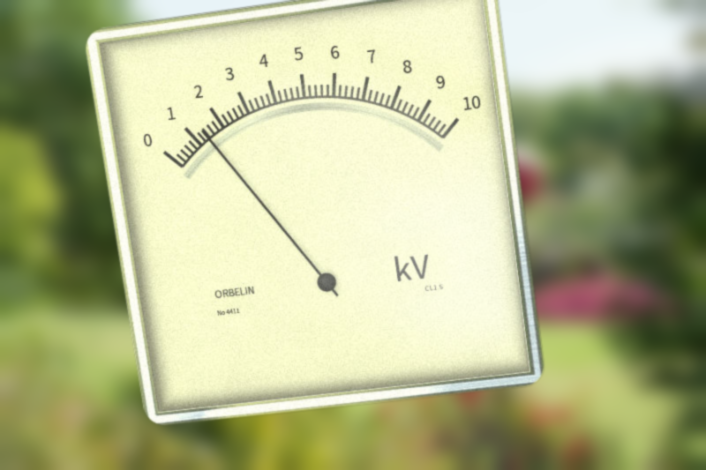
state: 1.4kV
